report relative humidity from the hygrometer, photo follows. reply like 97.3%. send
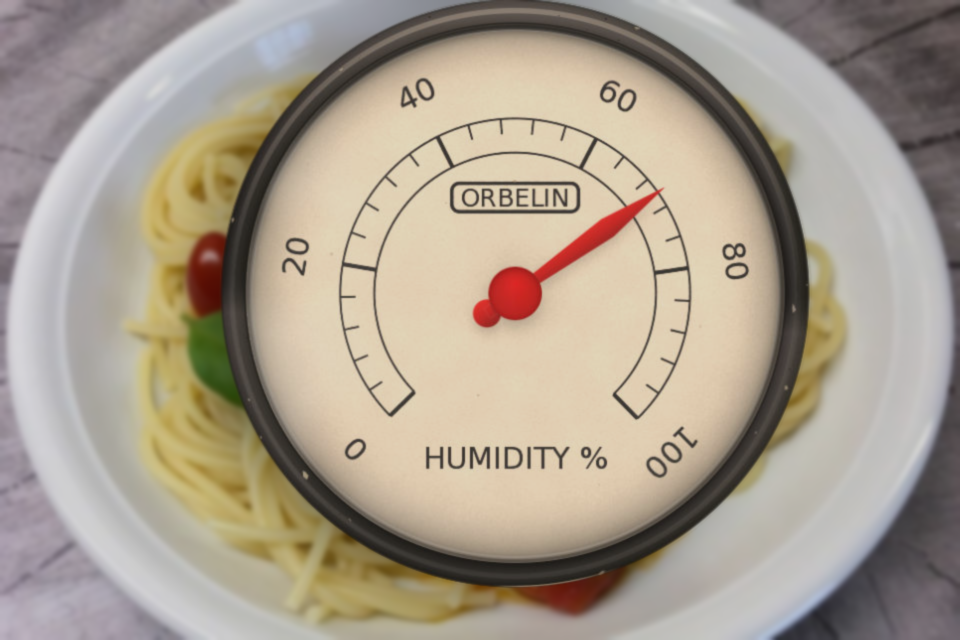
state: 70%
